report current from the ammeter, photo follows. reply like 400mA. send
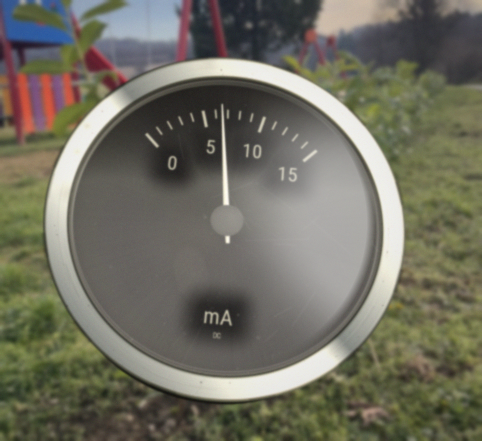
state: 6.5mA
